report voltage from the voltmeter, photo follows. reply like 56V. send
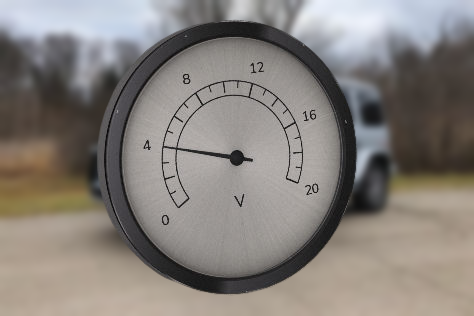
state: 4V
